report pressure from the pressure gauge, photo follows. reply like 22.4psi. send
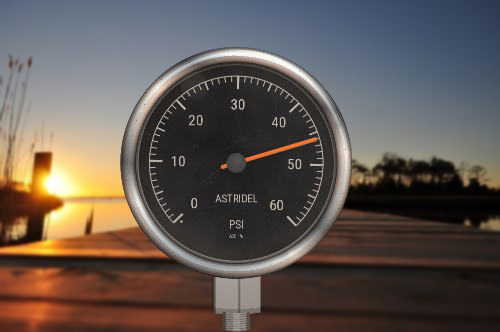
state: 46psi
